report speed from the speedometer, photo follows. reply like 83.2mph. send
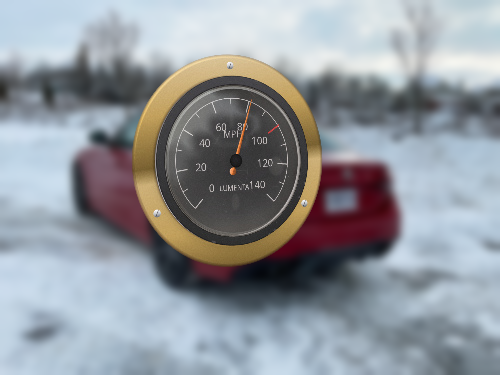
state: 80mph
